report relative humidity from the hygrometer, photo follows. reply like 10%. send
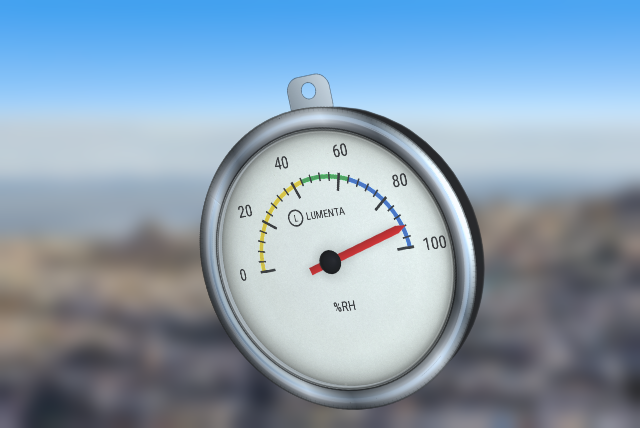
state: 92%
